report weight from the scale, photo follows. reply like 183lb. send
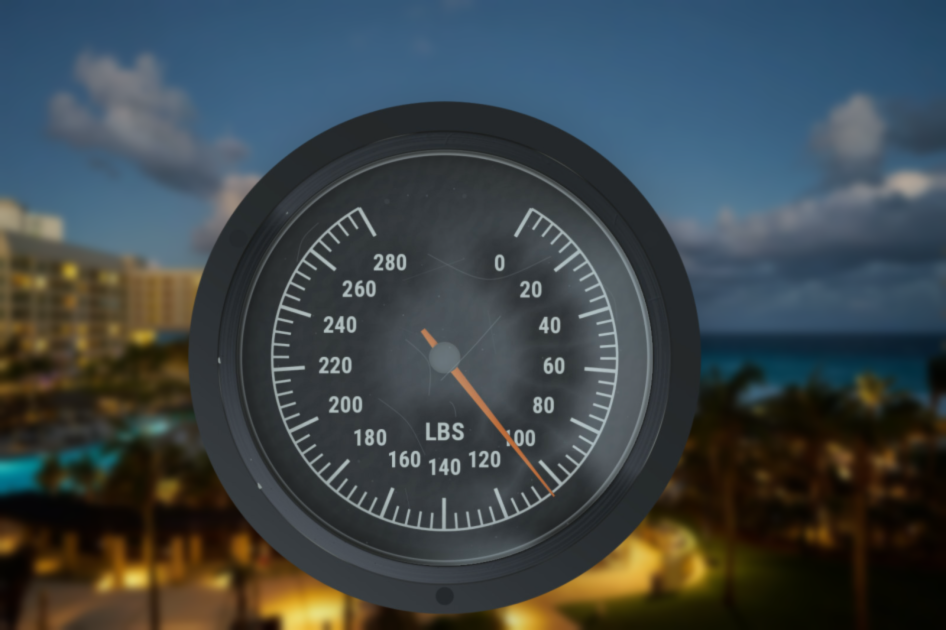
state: 104lb
